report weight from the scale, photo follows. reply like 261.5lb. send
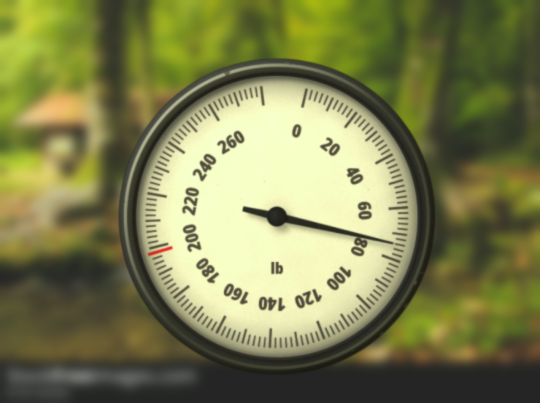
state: 74lb
